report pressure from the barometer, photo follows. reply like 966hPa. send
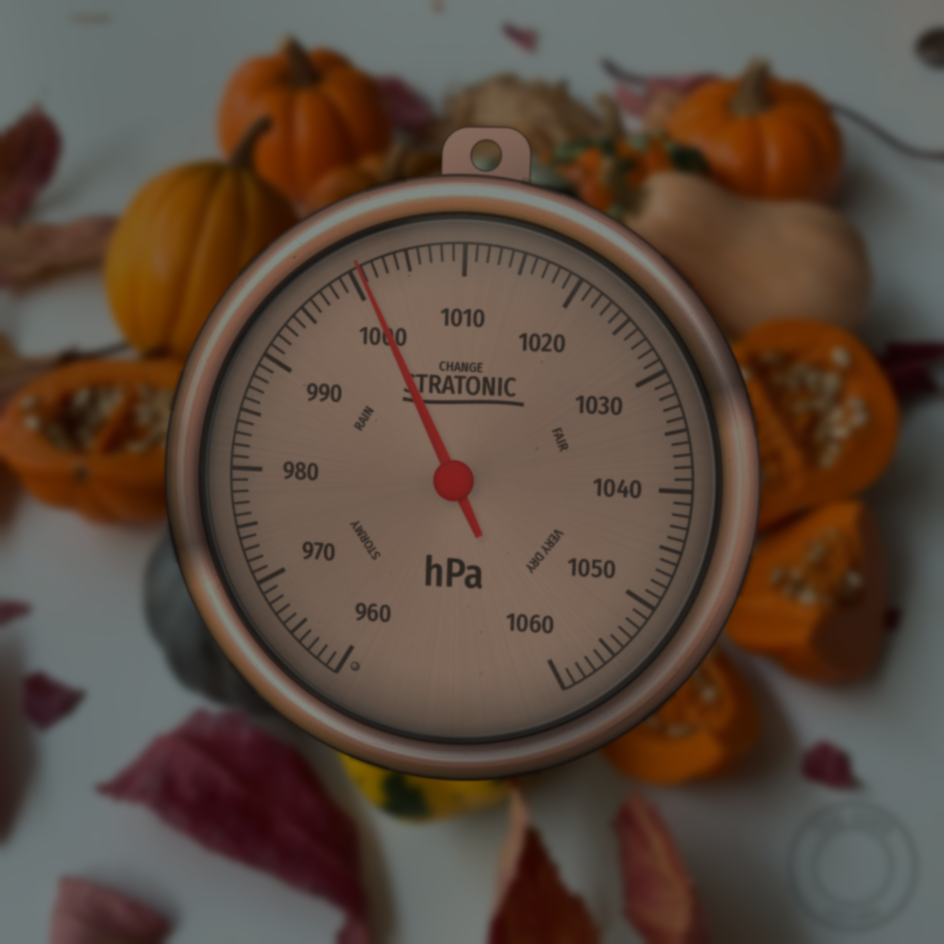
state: 1001hPa
